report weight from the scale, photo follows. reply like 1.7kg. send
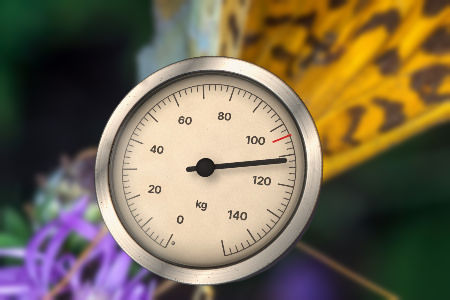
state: 112kg
